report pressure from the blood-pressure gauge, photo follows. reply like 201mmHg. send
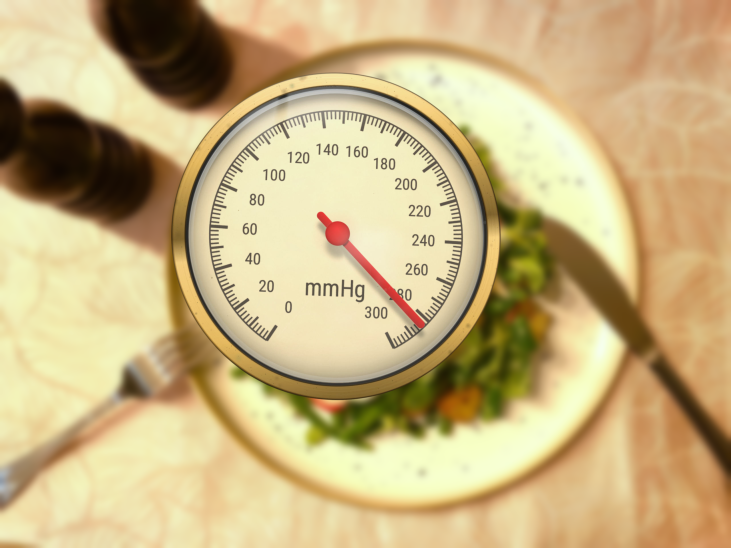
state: 284mmHg
